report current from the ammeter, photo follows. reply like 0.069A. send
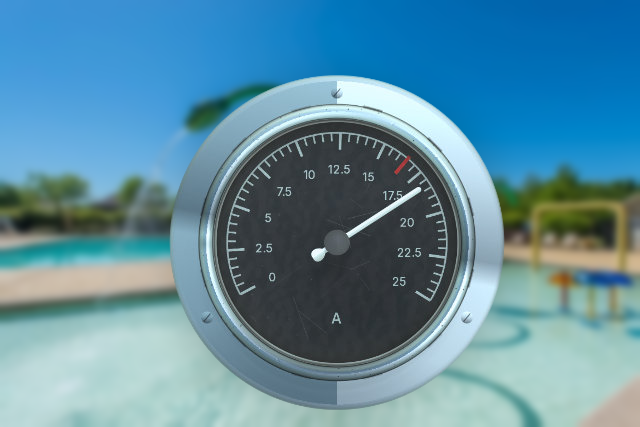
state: 18.25A
